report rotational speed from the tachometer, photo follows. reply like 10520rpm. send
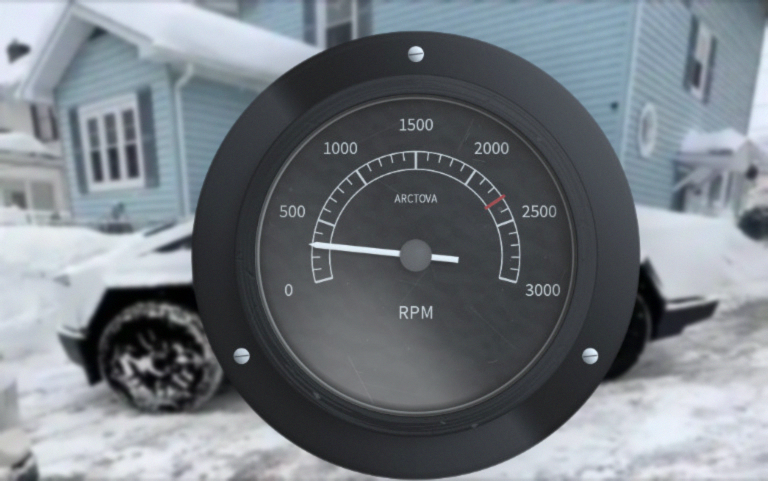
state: 300rpm
